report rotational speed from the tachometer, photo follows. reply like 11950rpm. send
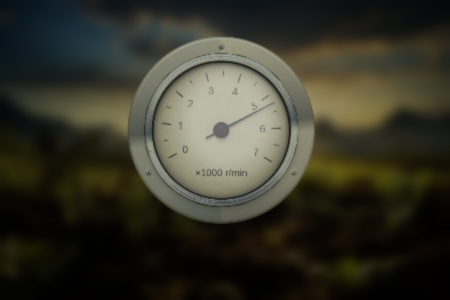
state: 5250rpm
